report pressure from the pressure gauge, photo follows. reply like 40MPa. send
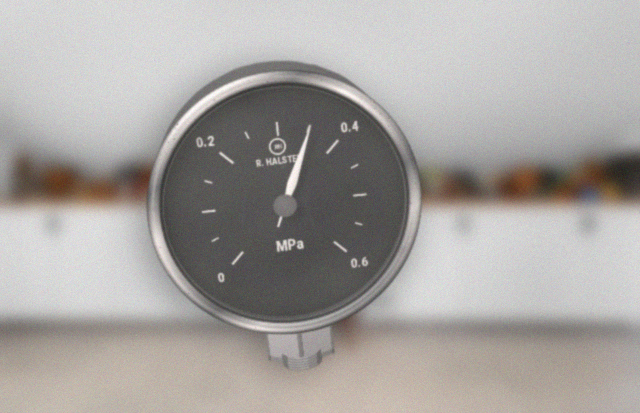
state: 0.35MPa
